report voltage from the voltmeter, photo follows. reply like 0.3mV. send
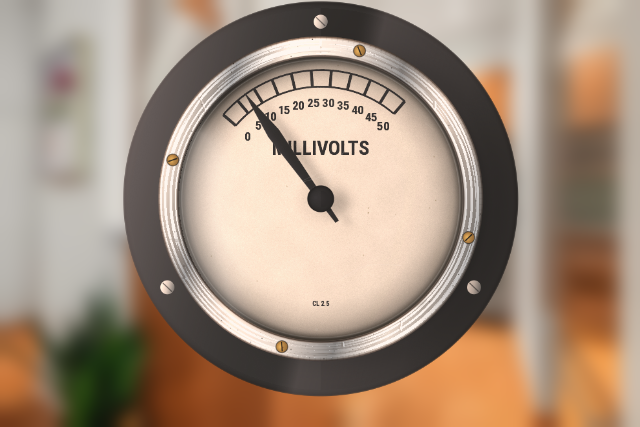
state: 7.5mV
